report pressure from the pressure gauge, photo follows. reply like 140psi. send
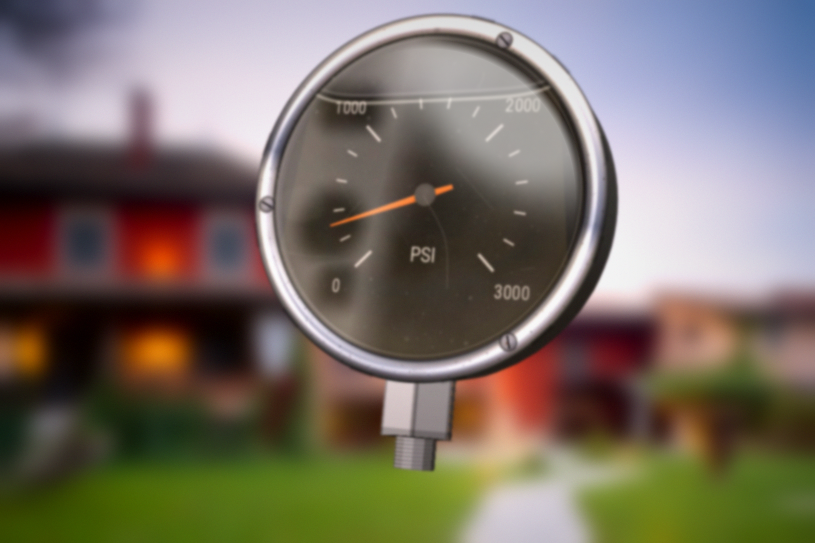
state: 300psi
